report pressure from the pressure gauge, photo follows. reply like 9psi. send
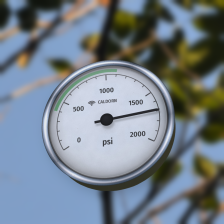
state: 1700psi
